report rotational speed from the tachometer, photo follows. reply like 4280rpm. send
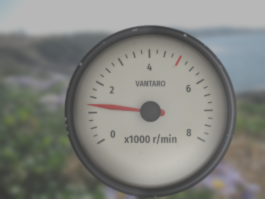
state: 1250rpm
